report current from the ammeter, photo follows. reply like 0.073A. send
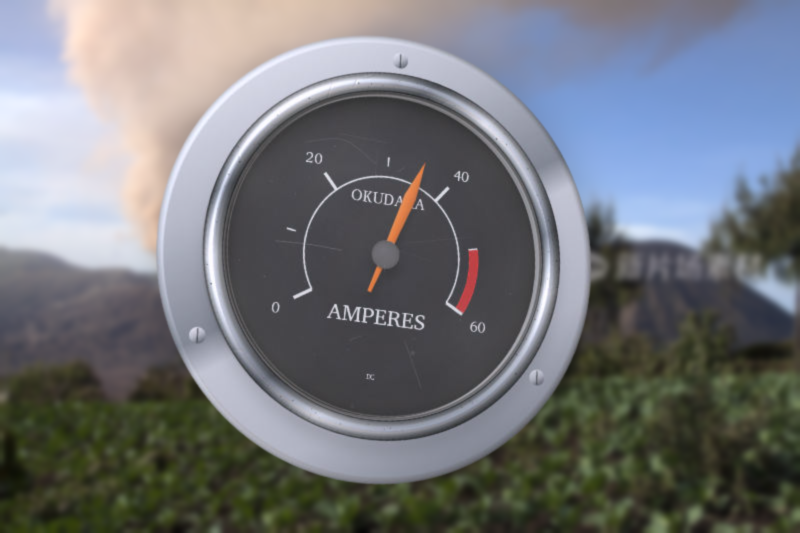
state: 35A
